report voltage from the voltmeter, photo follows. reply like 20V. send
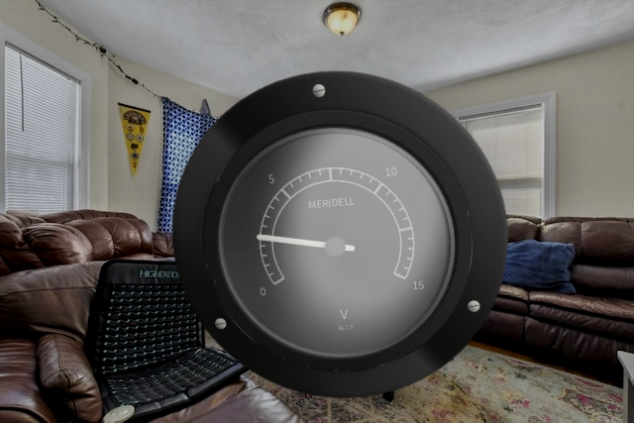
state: 2.5V
